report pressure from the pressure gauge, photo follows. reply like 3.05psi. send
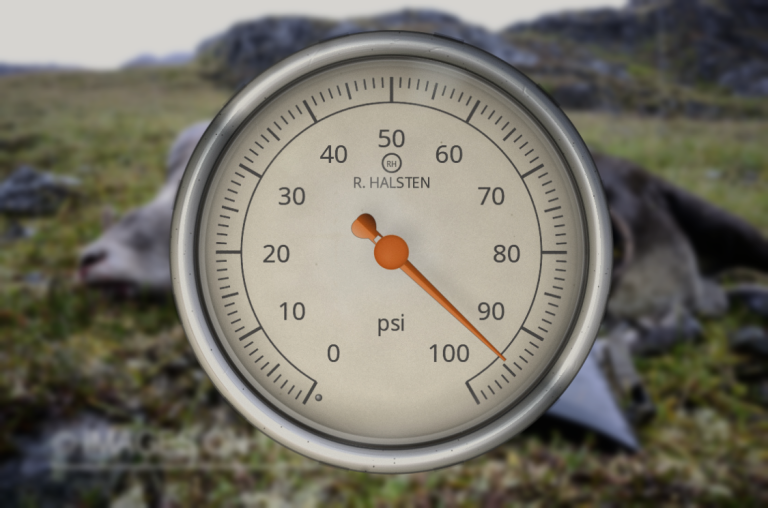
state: 94.5psi
